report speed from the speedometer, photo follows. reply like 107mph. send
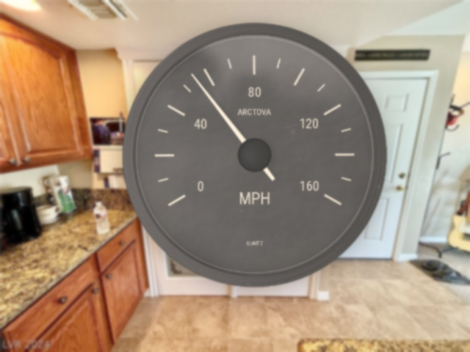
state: 55mph
